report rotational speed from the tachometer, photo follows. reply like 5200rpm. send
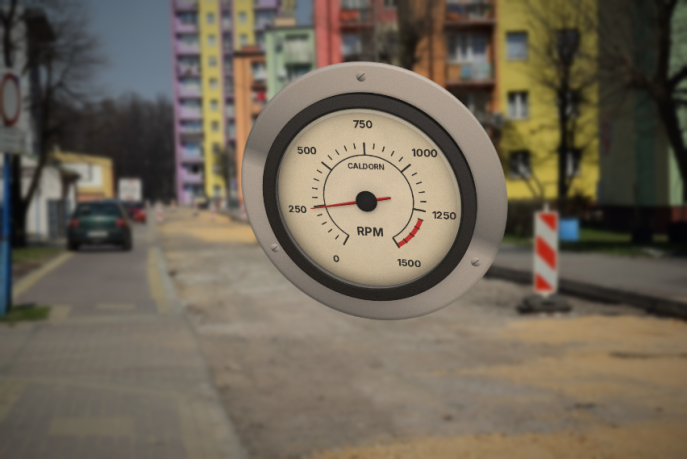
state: 250rpm
